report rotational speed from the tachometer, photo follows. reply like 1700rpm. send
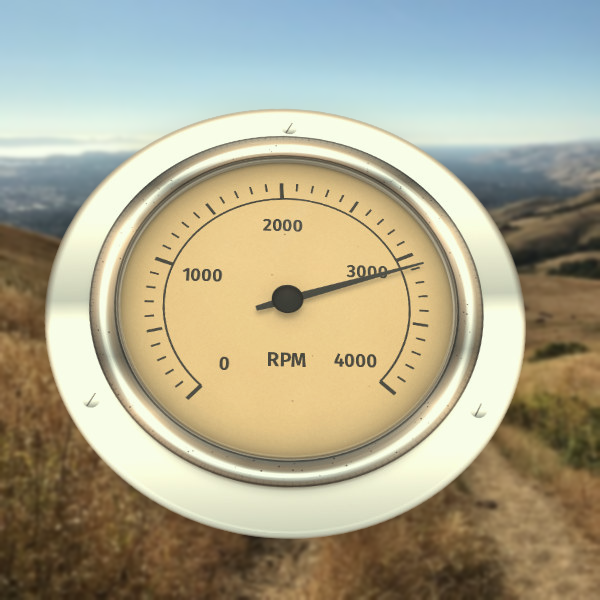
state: 3100rpm
